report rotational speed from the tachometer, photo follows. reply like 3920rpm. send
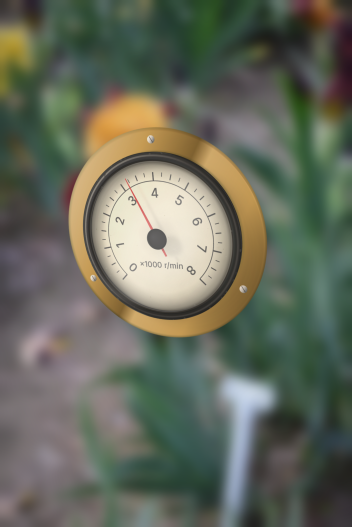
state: 3250rpm
